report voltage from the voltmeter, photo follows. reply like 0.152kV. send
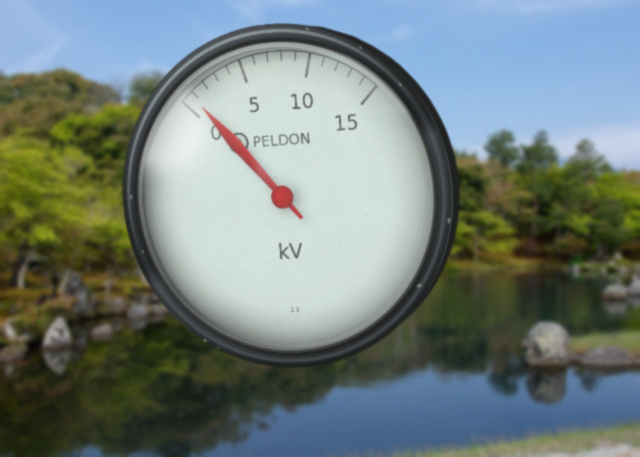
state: 1kV
